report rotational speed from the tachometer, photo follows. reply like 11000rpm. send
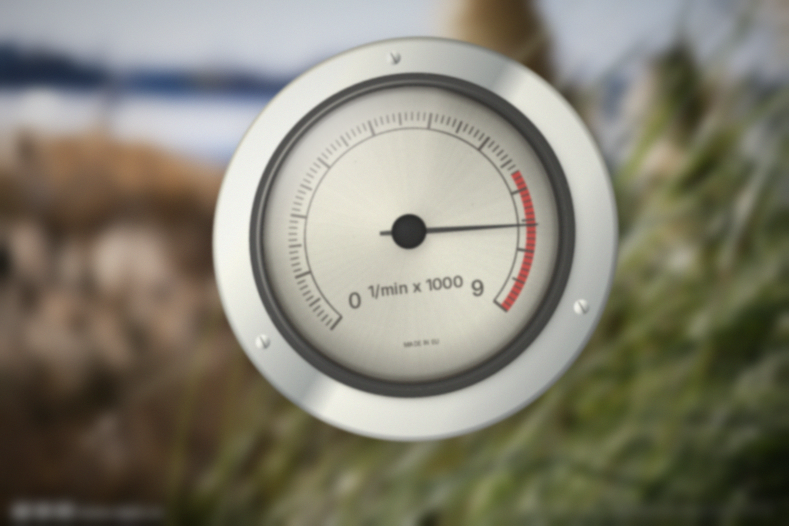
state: 7600rpm
